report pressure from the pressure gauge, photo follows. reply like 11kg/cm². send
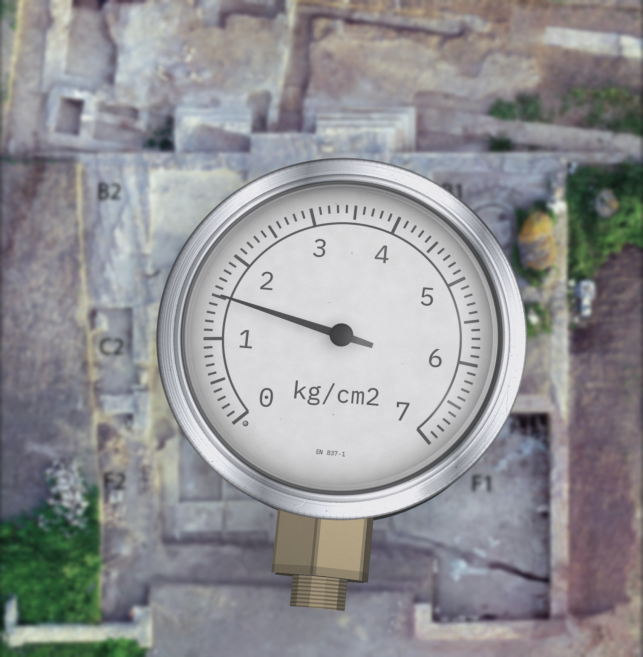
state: 1.5kg/cm²
